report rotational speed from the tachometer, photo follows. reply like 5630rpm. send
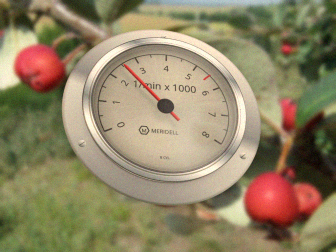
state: 2500rpm
